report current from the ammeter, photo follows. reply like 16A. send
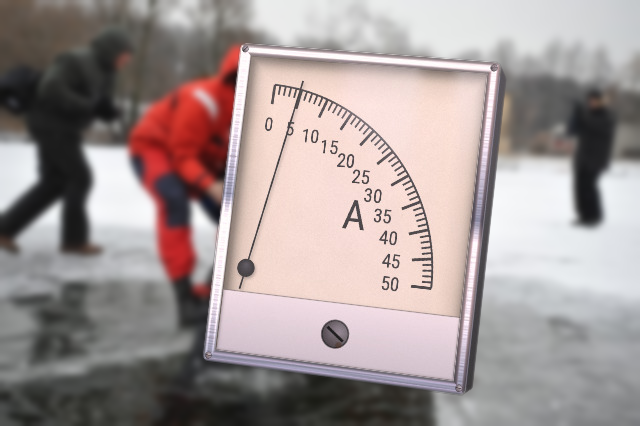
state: 5A
